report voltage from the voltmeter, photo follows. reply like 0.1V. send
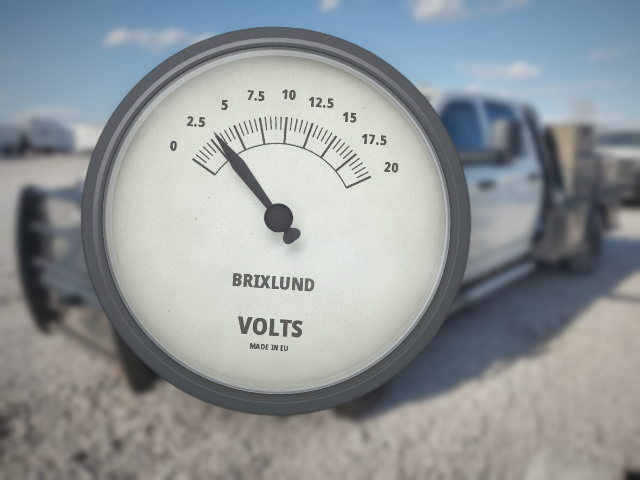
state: 3V
